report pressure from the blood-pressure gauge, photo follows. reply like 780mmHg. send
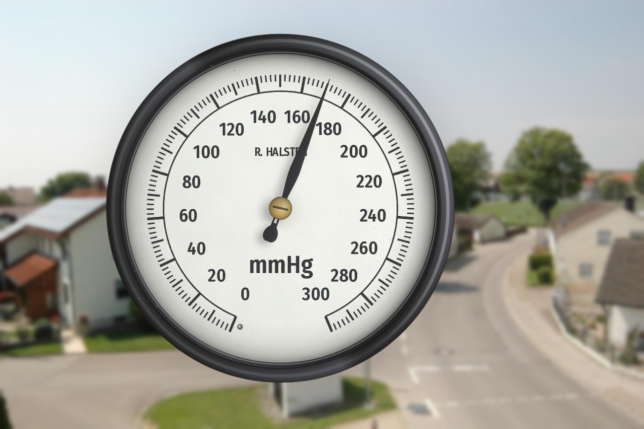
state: 170mmHg
